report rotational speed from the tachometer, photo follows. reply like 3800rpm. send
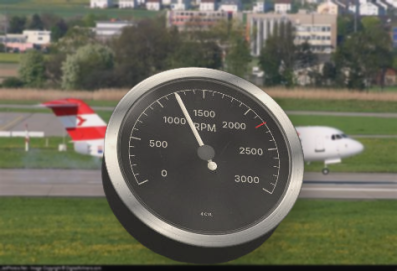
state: 1200rpm
